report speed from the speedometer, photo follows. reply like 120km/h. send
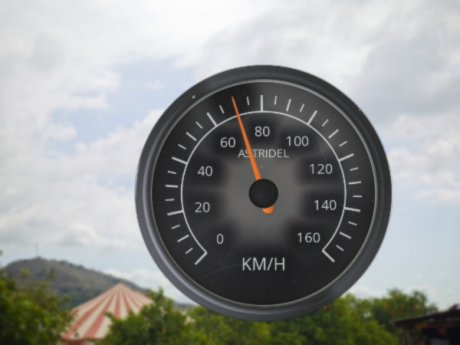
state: 70km/h
